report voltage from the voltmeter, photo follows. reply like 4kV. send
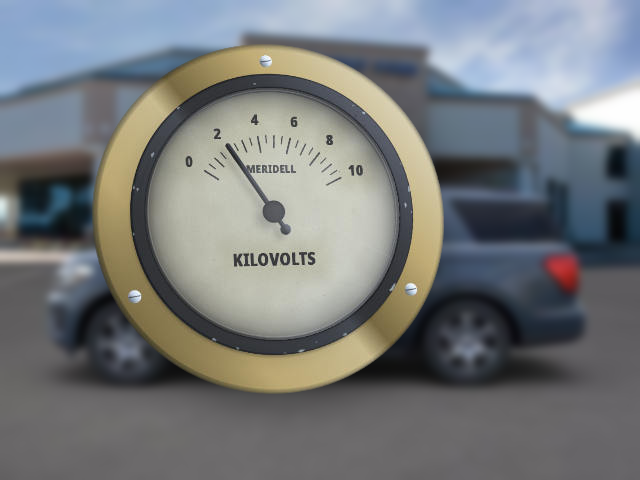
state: 2kV
